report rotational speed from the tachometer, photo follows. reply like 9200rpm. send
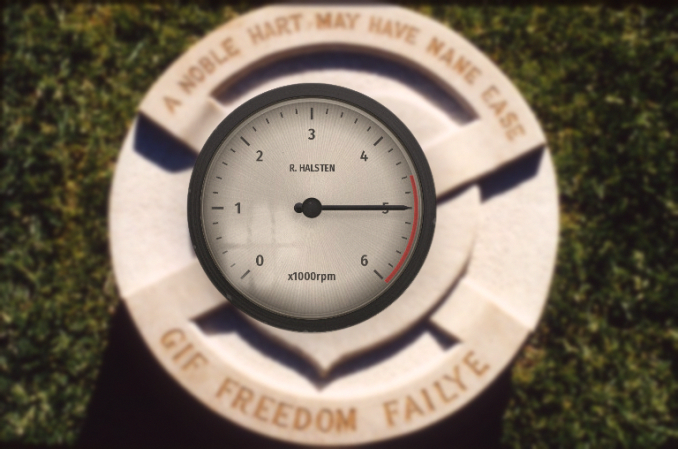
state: 5000rpm
